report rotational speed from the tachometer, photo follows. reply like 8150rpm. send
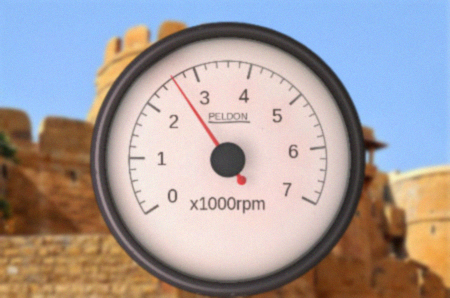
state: 2600rpm
